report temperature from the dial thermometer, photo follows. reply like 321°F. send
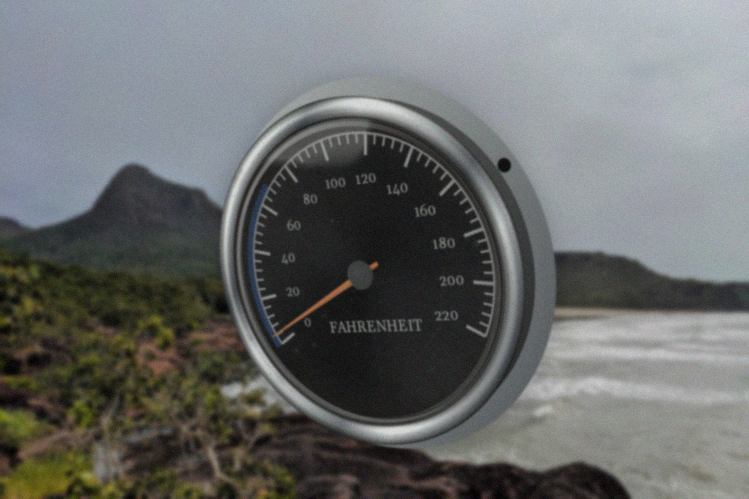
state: 4°F
